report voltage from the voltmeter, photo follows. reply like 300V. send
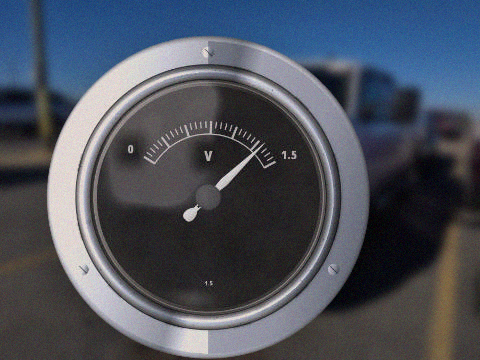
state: 1.3V
